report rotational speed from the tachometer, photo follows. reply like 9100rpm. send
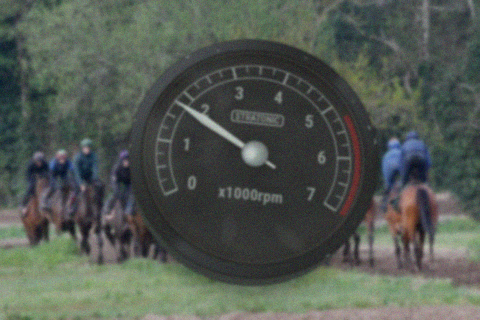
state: 1750rpm
